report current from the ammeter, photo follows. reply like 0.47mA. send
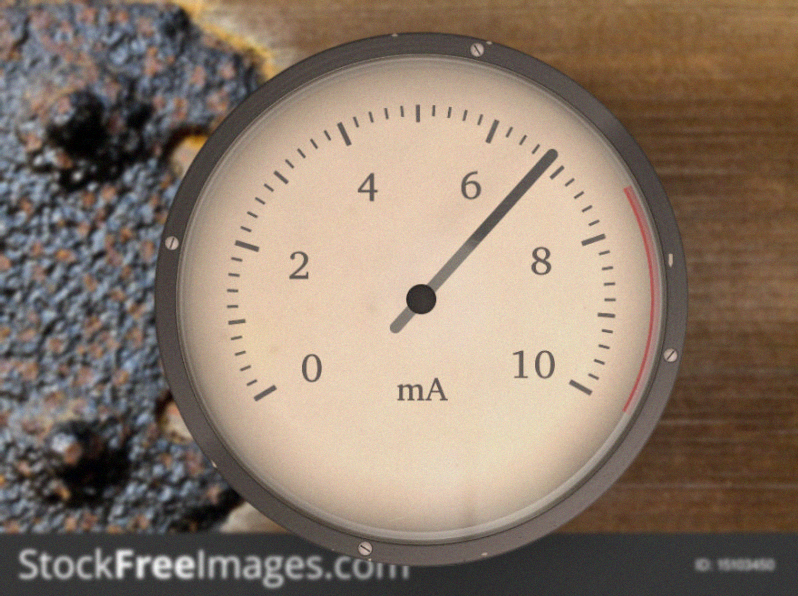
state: 6.8mA
